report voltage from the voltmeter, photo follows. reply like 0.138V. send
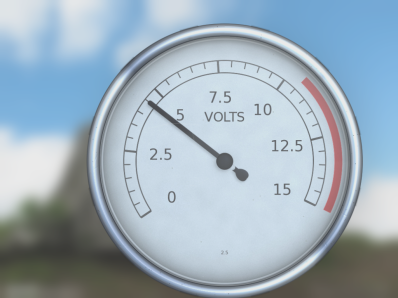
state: 4.5V
